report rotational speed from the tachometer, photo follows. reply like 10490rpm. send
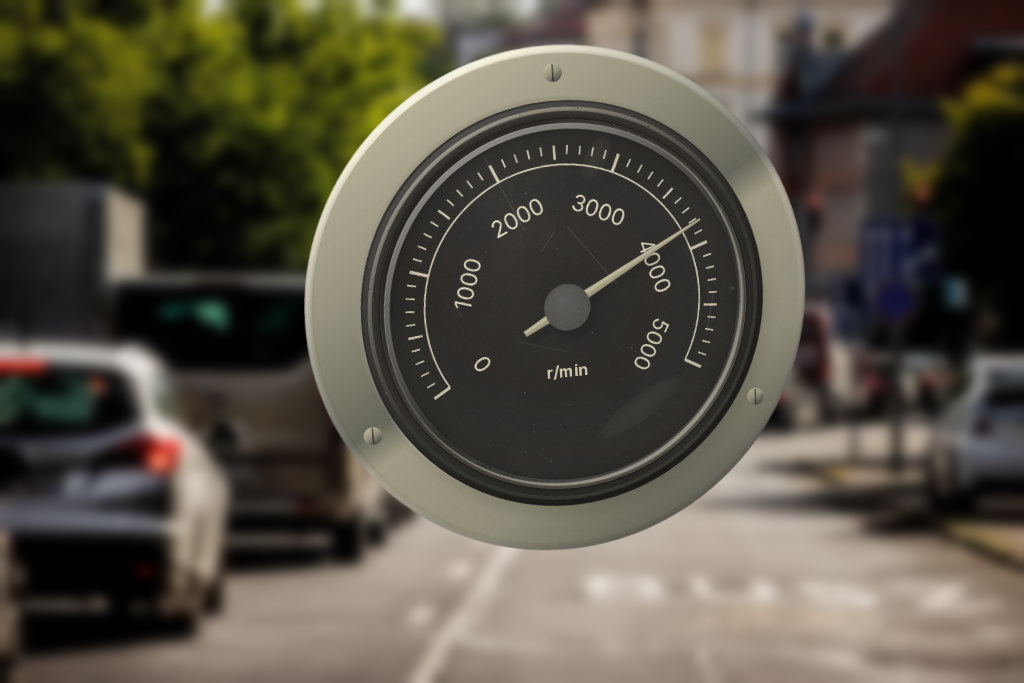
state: 3800rpm
